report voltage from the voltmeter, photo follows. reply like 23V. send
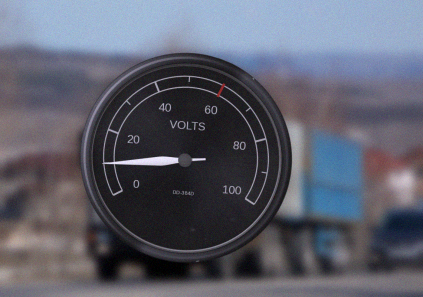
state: 10V
